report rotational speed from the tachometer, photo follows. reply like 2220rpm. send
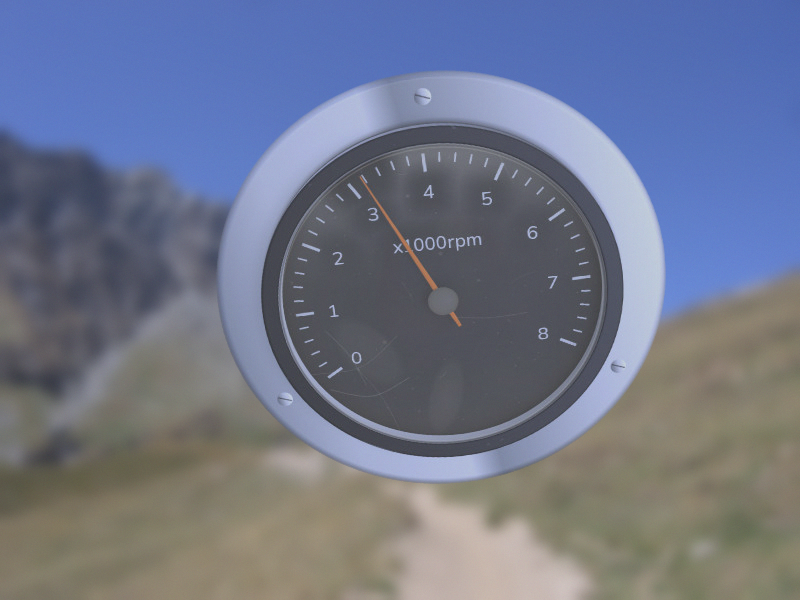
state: 3200rpm
